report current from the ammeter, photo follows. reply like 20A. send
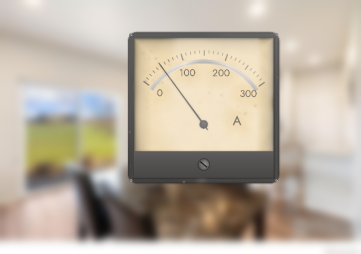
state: 50A
